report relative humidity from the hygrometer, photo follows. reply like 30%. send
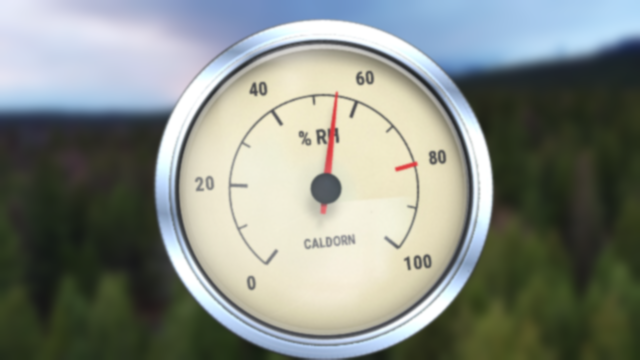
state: 55%
